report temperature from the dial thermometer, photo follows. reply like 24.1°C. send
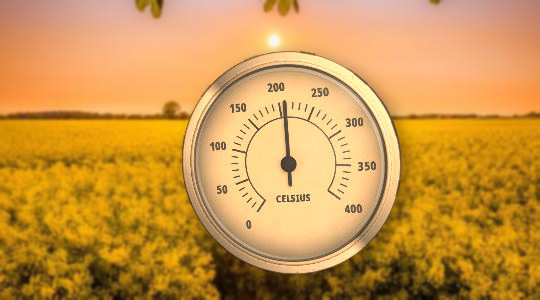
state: 210°C
